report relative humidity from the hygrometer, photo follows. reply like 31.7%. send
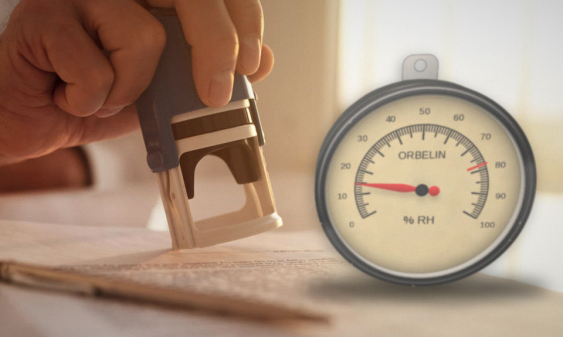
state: 15%
